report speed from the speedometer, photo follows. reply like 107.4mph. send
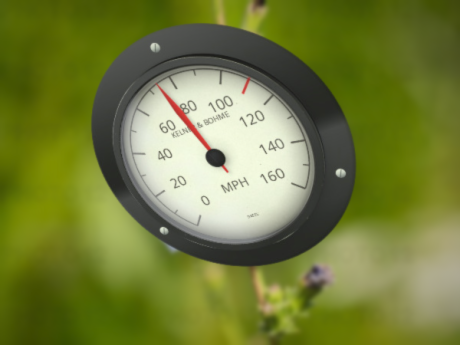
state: 75mph
